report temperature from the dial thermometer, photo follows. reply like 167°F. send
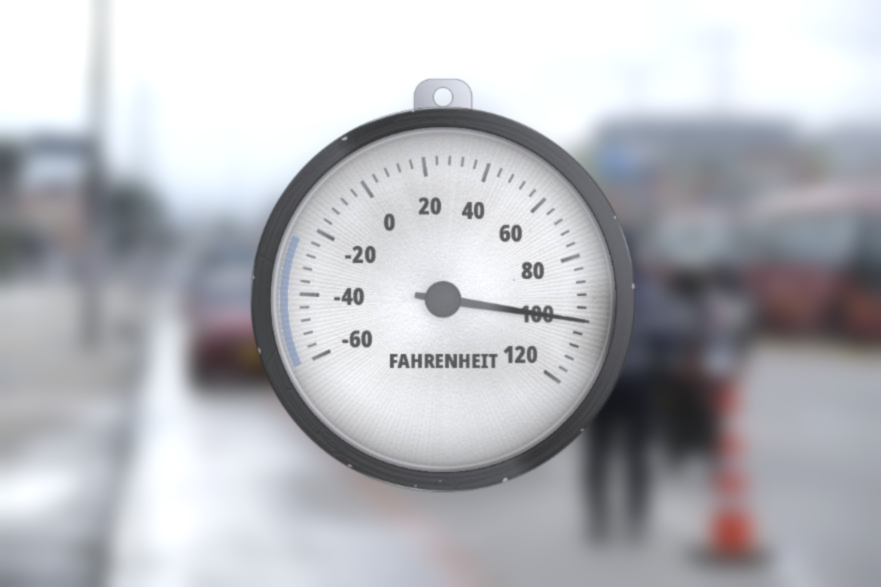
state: 100°F
